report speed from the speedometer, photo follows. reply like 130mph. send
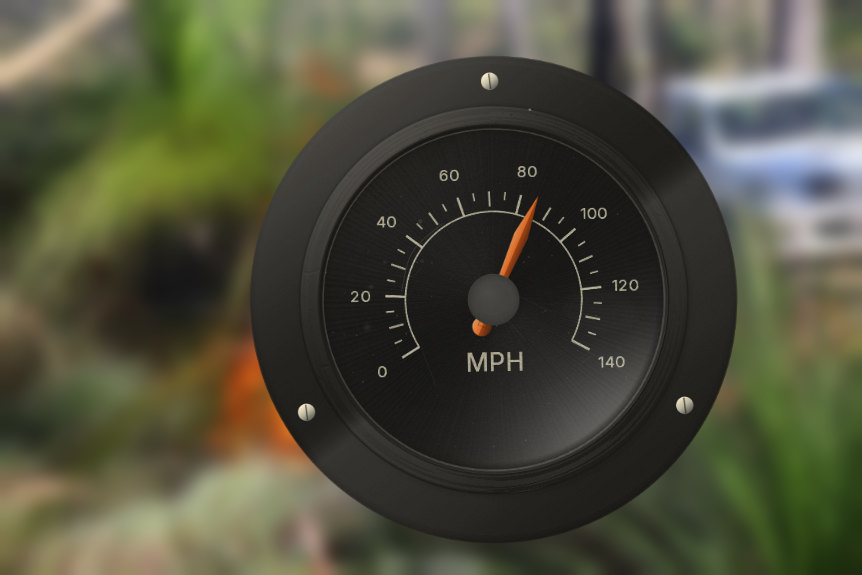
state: 85mph
